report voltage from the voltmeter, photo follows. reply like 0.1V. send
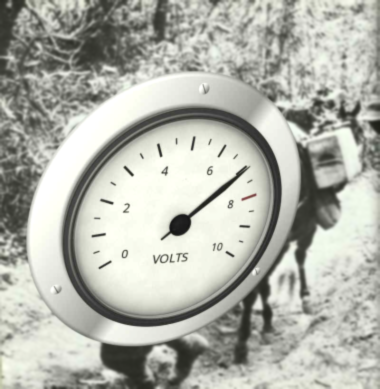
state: 7V
